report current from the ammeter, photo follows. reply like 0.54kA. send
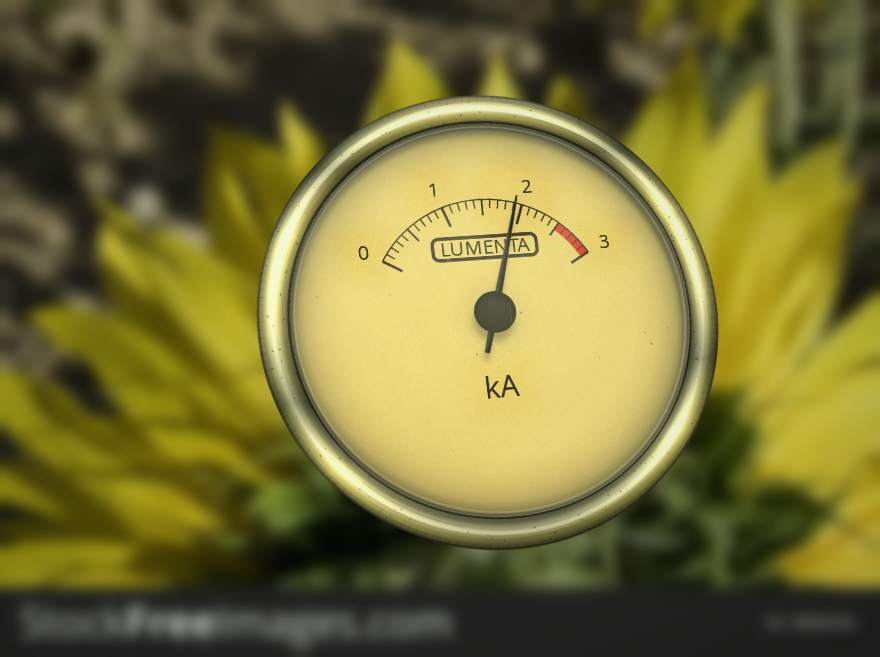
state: 1.9kA
